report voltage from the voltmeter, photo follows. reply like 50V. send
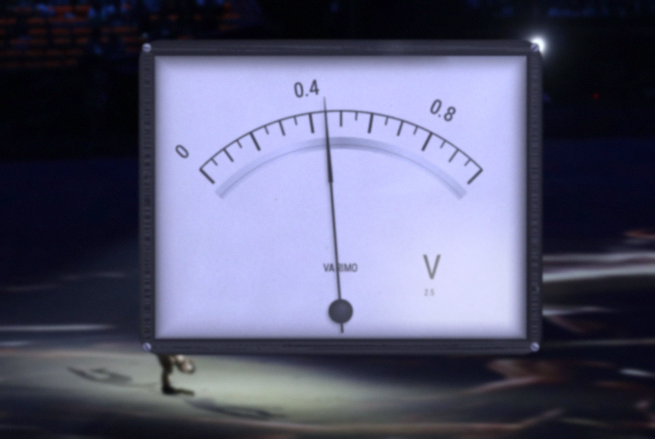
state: 0.45V
